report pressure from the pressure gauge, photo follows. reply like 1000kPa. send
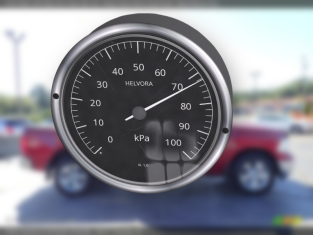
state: 72kPa
